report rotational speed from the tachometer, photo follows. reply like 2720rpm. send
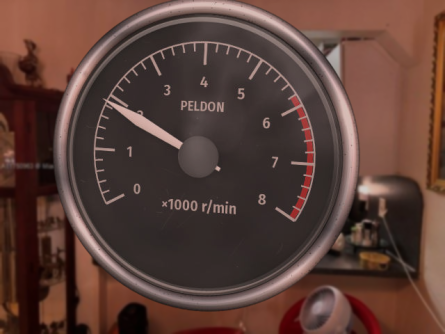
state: 1900rpm
